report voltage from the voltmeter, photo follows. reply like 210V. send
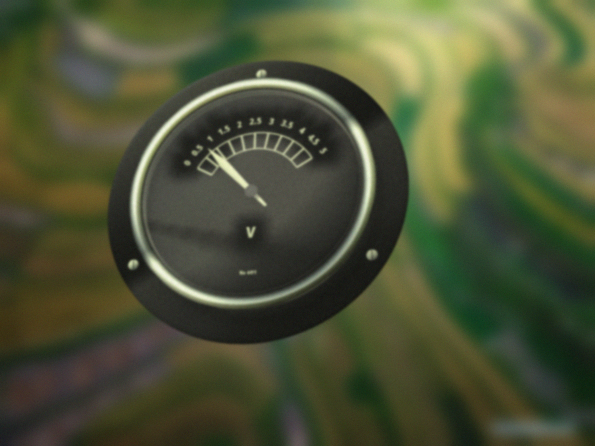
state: 0.75V
